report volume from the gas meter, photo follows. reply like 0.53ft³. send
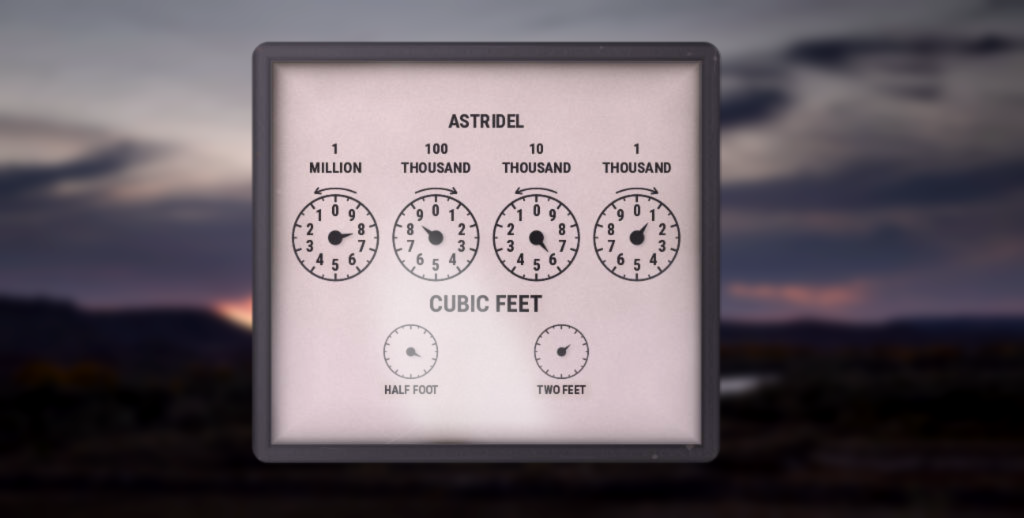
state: 786100ft³
